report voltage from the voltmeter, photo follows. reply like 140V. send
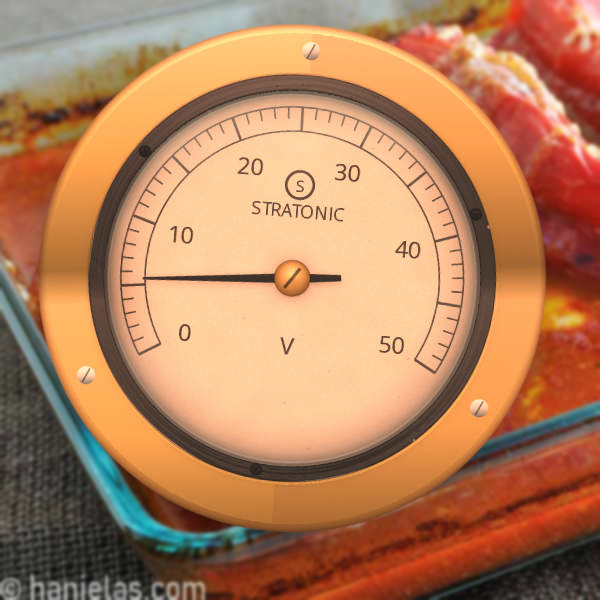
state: 5.5V
